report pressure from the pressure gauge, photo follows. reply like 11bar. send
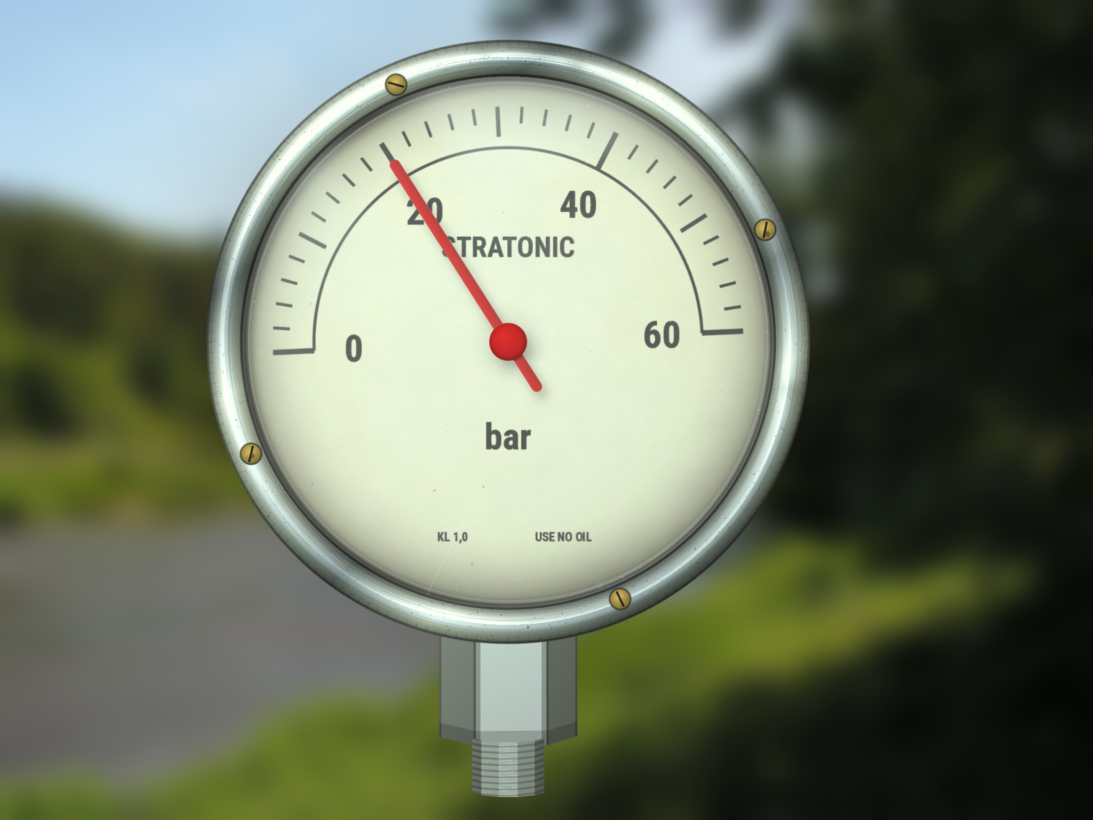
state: 20bar
